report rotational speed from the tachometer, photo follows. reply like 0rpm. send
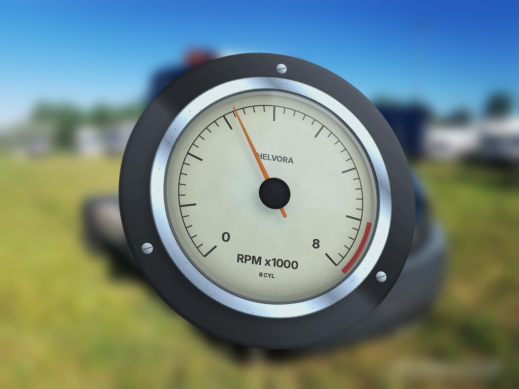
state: 3200rpm
